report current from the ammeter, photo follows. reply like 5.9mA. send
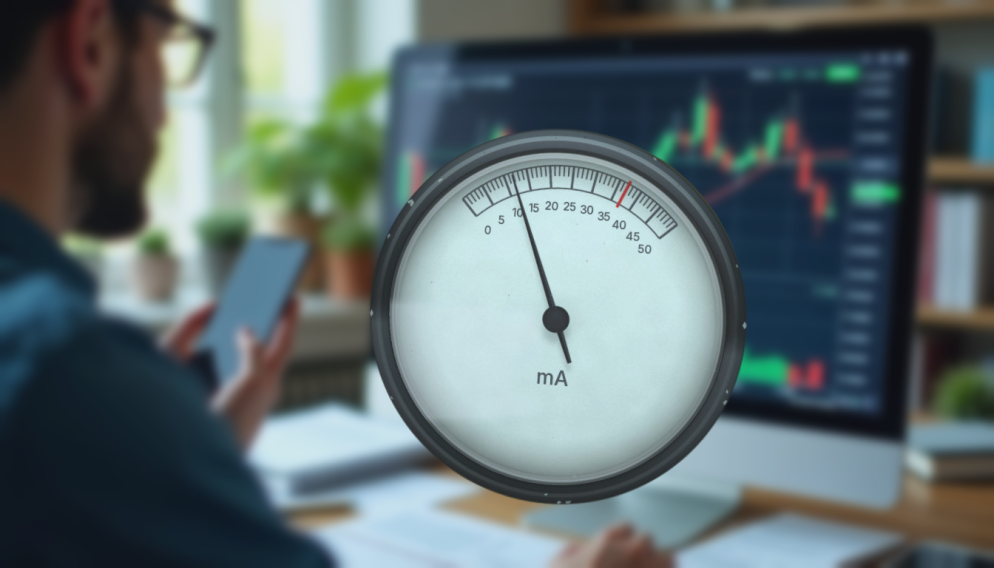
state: 12mA
